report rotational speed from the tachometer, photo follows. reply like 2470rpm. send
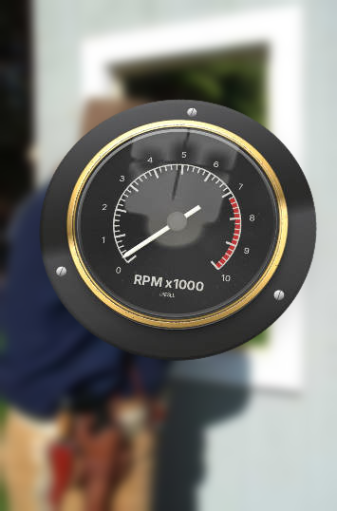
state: 200rpm
